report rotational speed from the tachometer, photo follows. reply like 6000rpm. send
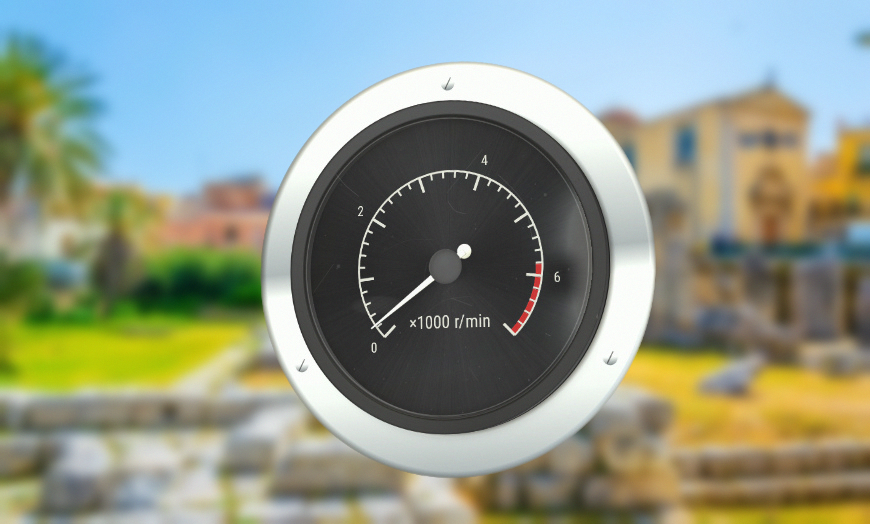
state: 200rpm
